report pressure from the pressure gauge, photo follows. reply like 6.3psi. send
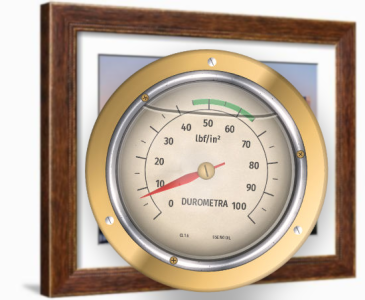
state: 7.5psi
